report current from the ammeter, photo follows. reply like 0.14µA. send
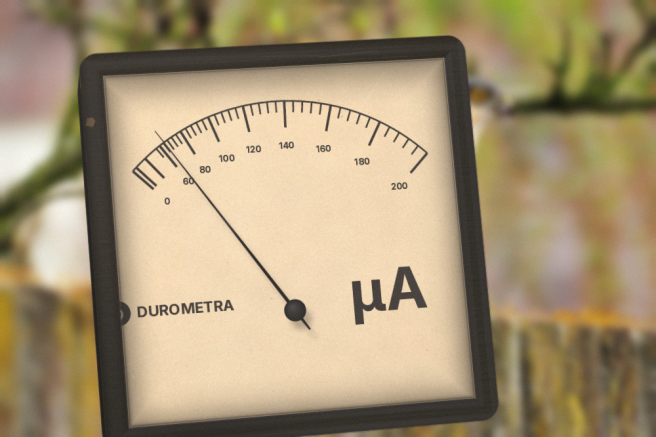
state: 64µA
